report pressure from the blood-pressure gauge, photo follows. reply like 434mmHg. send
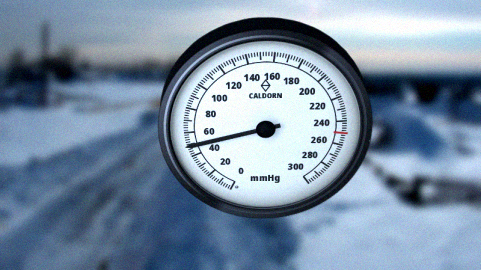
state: 50mmHg
